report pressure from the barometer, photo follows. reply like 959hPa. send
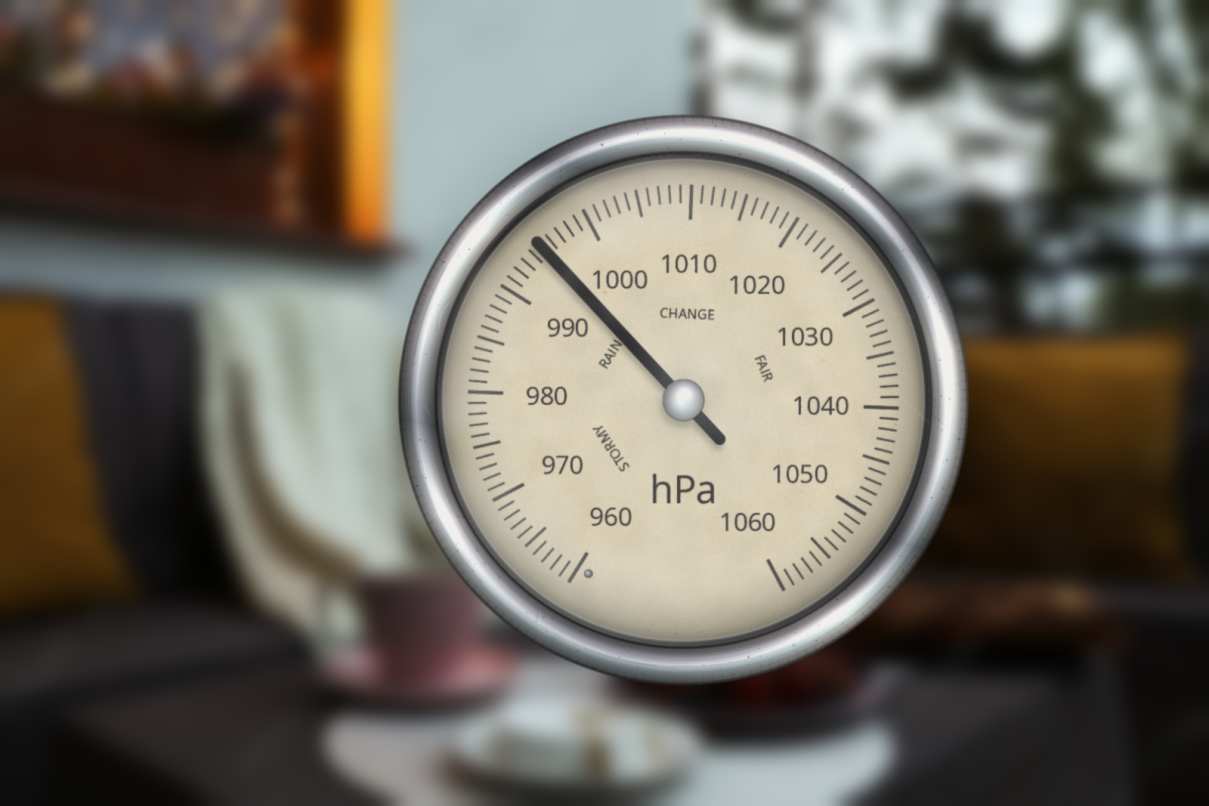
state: 995hPa
